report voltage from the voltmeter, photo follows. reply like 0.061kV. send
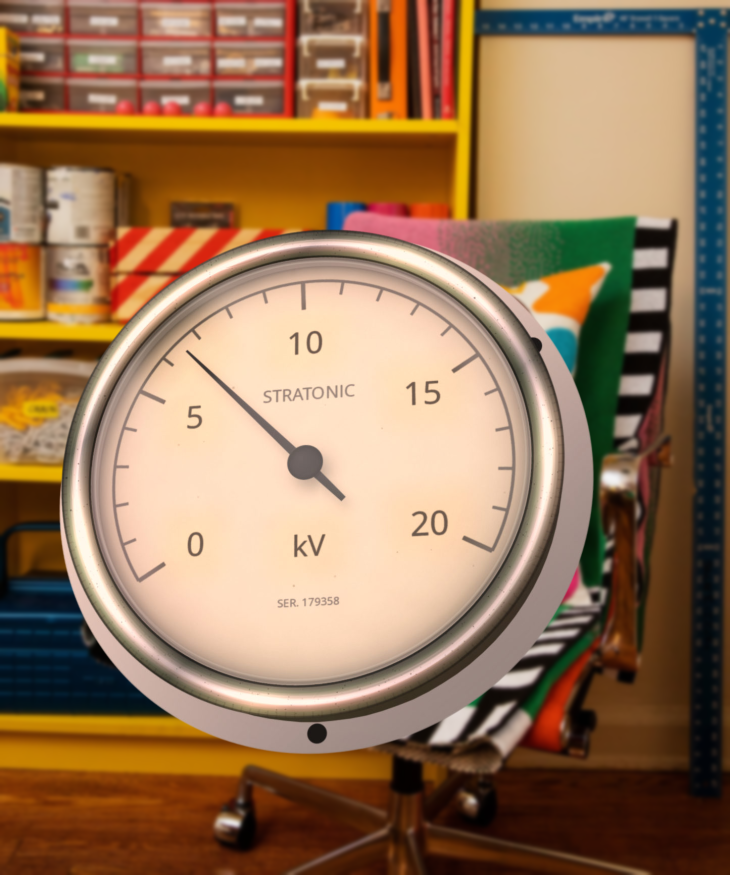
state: 6.5kV
